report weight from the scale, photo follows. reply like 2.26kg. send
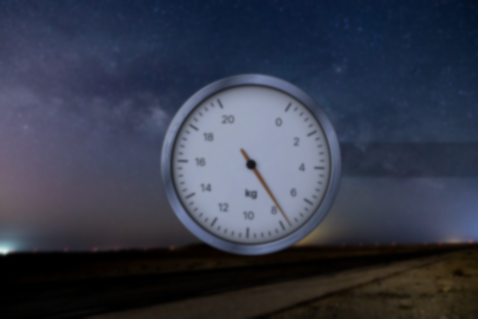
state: 7.6kg
